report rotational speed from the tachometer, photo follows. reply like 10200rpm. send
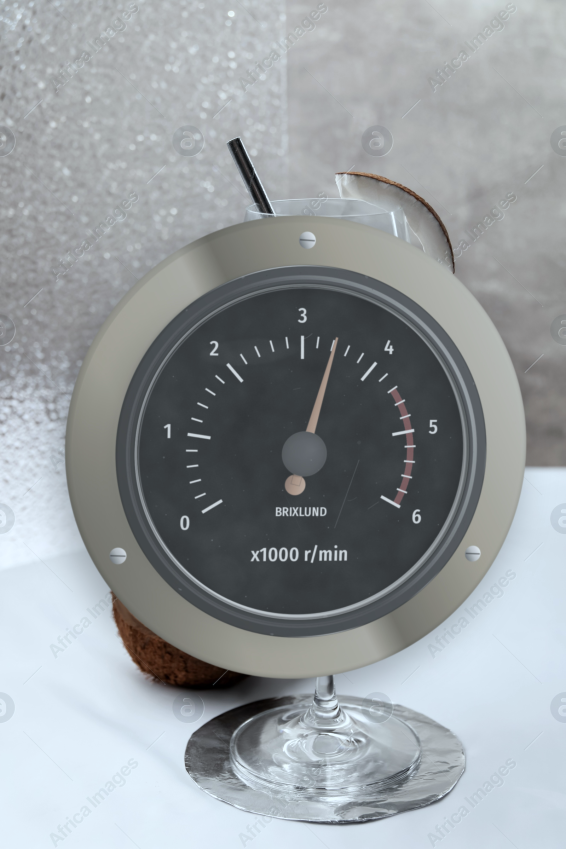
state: 3400rpm
